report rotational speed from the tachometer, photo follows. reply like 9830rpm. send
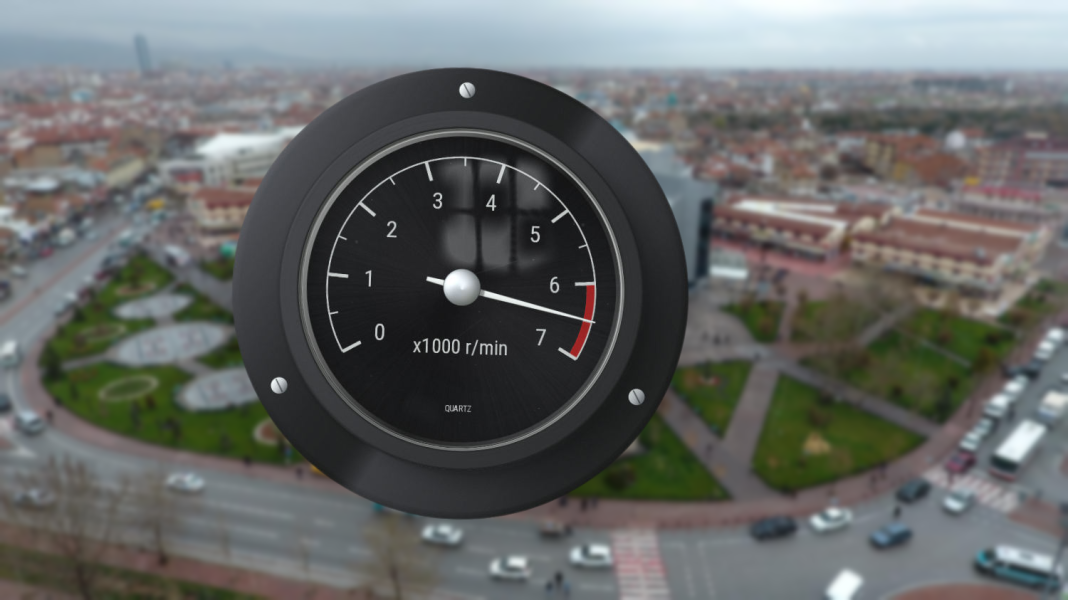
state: 6500rpm
